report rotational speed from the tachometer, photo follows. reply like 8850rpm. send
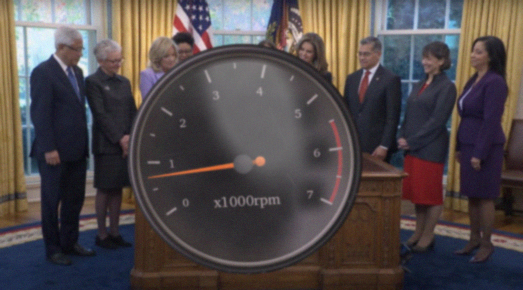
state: 750rpm
